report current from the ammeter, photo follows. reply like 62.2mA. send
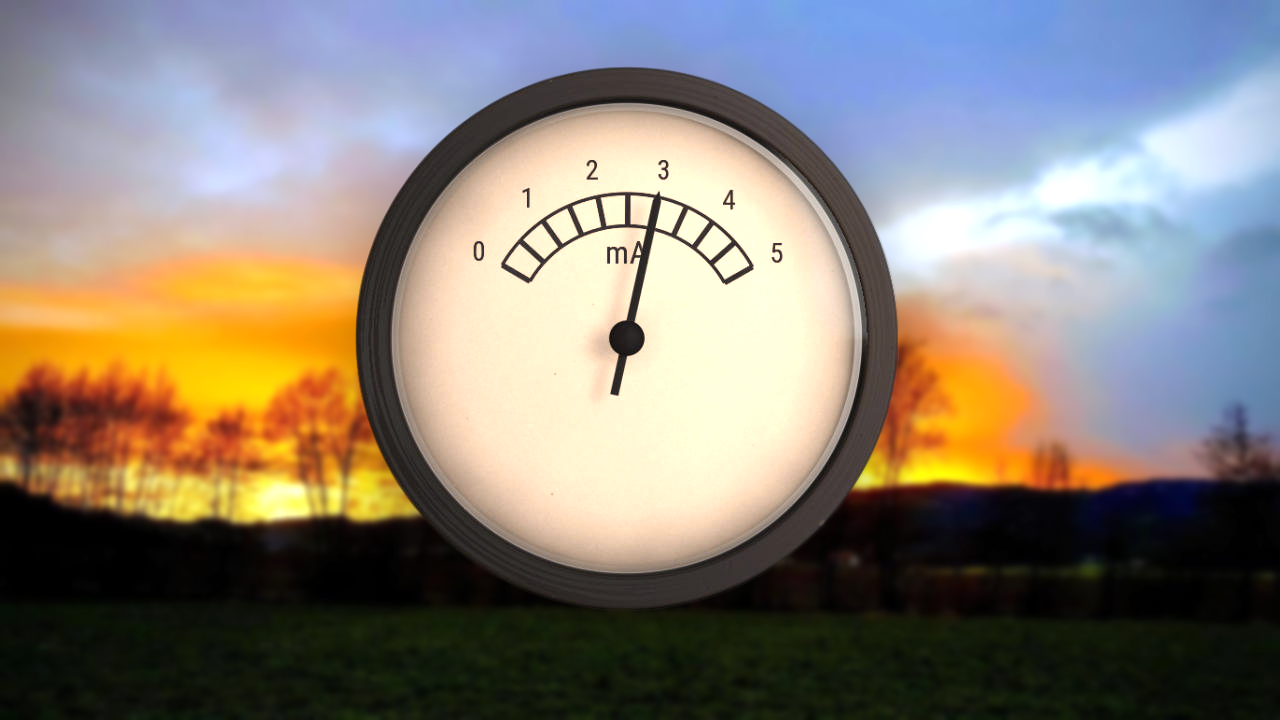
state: 3mA
